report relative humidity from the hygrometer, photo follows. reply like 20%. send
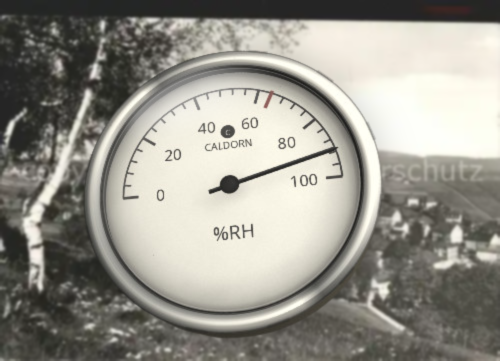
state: 92%
